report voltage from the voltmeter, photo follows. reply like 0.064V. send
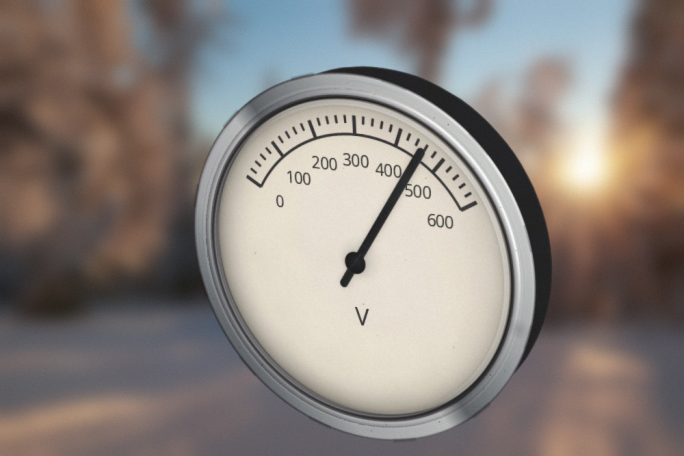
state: 460V
